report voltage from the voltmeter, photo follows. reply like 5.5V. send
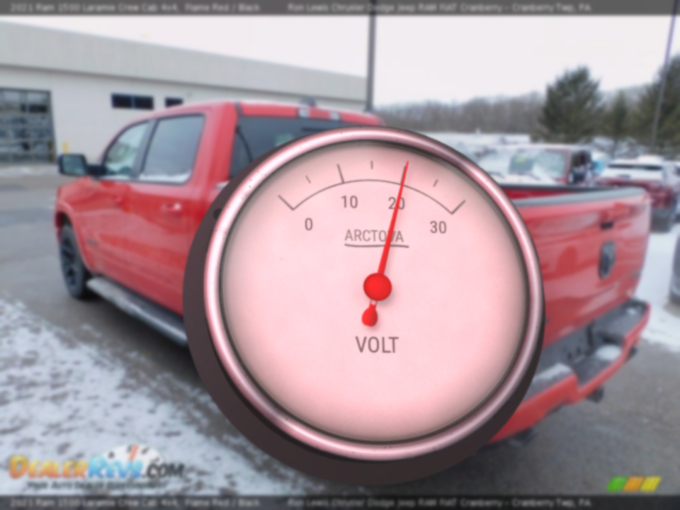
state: 20V
